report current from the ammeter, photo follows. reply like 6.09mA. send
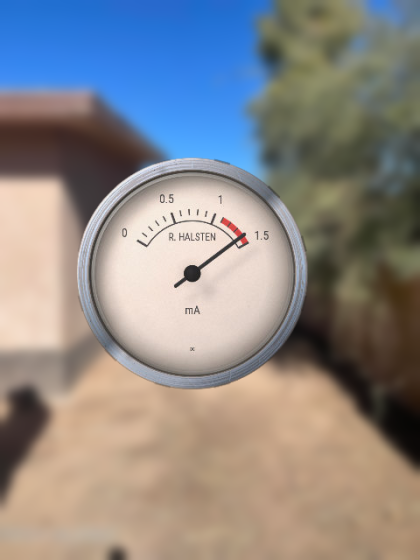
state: 1.4mA
